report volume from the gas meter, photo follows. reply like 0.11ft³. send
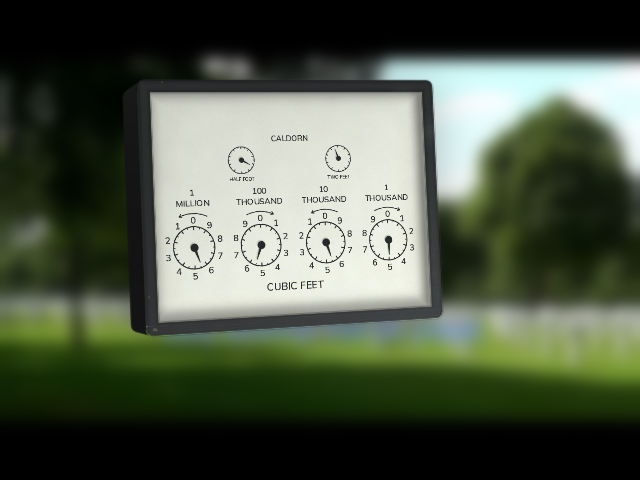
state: 555500ft³
